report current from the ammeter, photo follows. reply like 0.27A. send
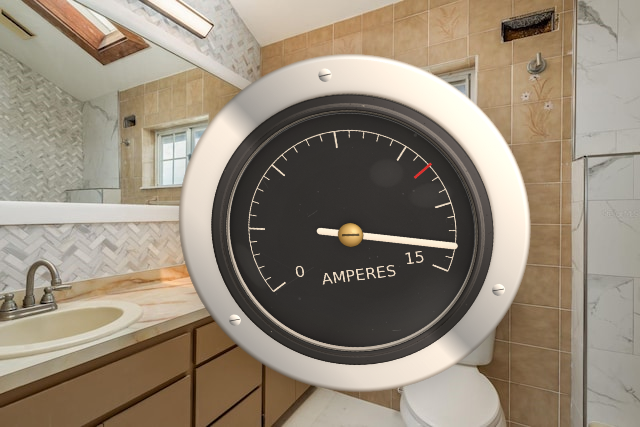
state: 14A
